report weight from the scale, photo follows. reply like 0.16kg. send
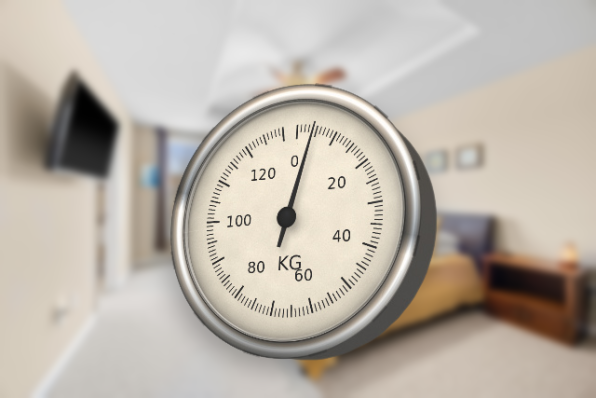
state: 5kg
